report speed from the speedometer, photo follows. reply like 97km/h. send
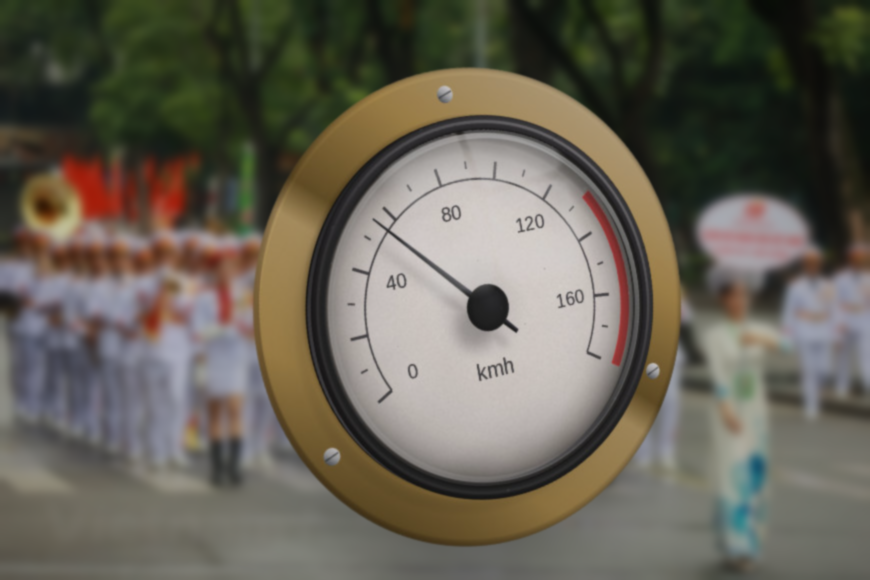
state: 55km/h
